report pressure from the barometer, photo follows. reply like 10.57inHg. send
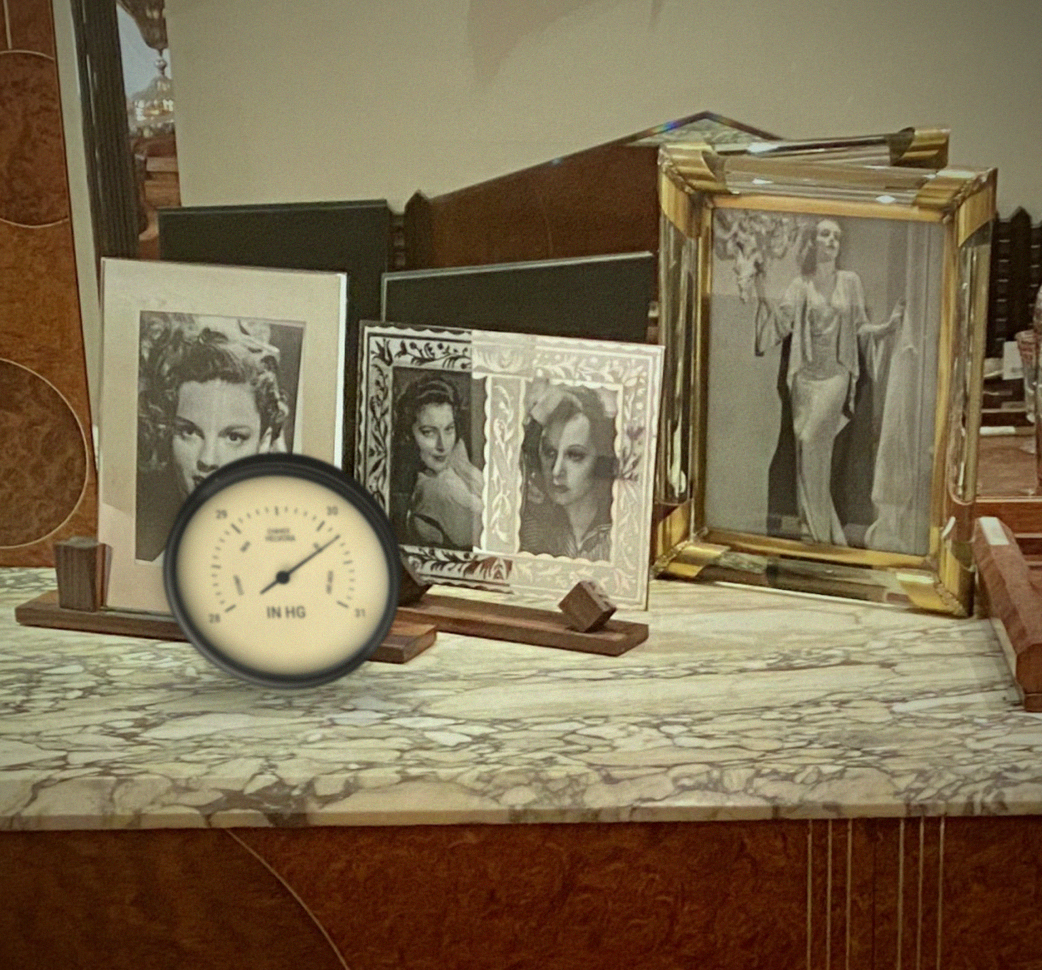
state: 30.2inHg
